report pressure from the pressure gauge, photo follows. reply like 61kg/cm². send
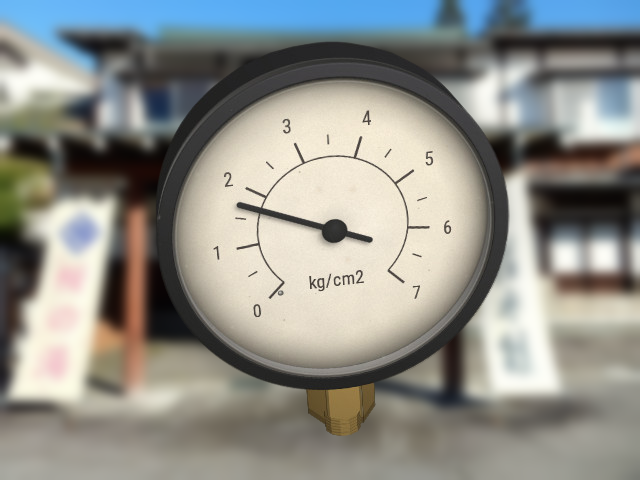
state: 1.75kg/cm²
